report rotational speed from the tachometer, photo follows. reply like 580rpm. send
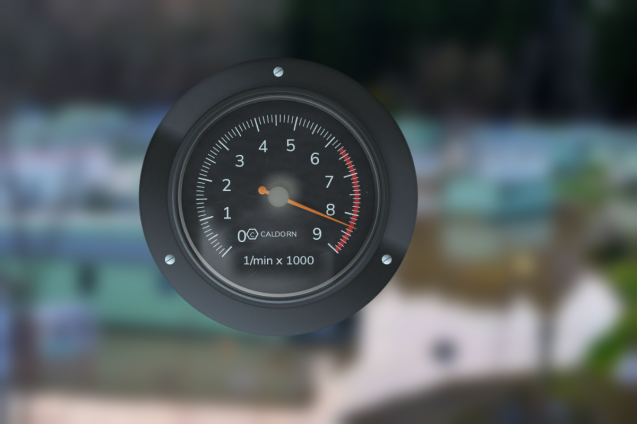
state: 8300rpm
